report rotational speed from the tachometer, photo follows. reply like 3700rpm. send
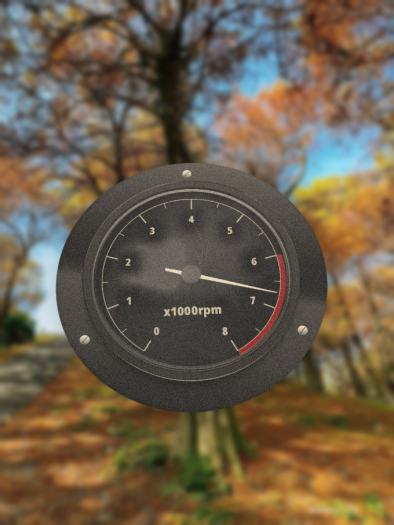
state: 6750rpm
